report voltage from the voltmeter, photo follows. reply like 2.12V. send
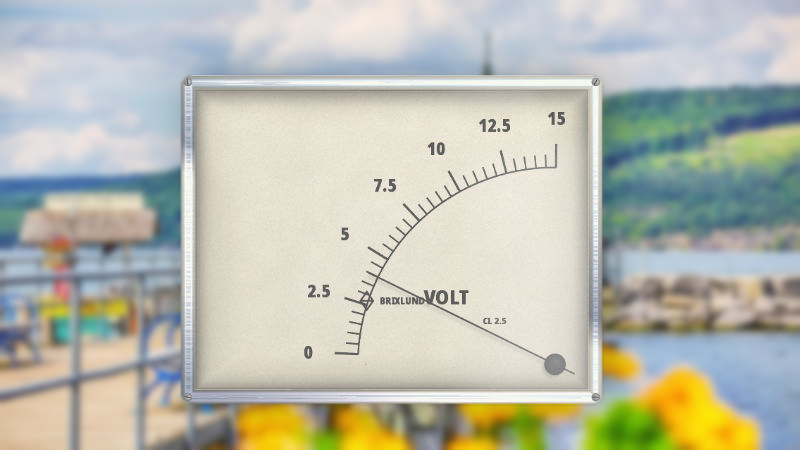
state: 4V
